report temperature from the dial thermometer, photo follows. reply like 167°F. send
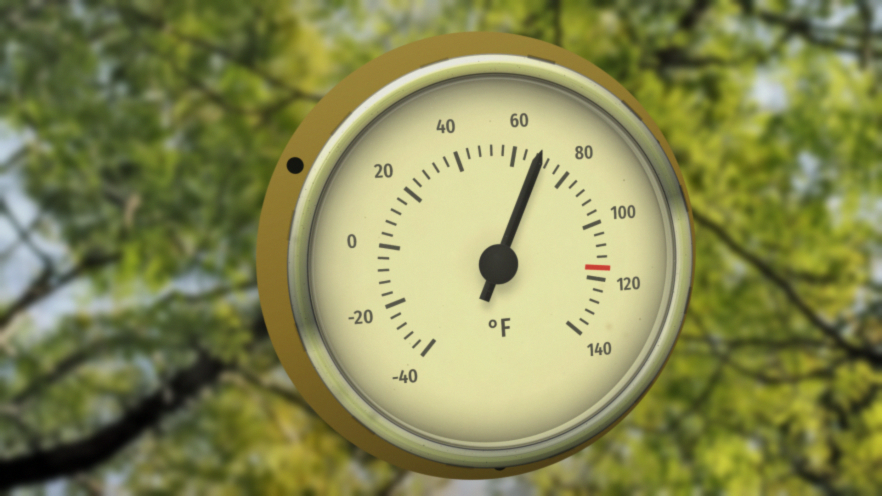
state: 68°F
